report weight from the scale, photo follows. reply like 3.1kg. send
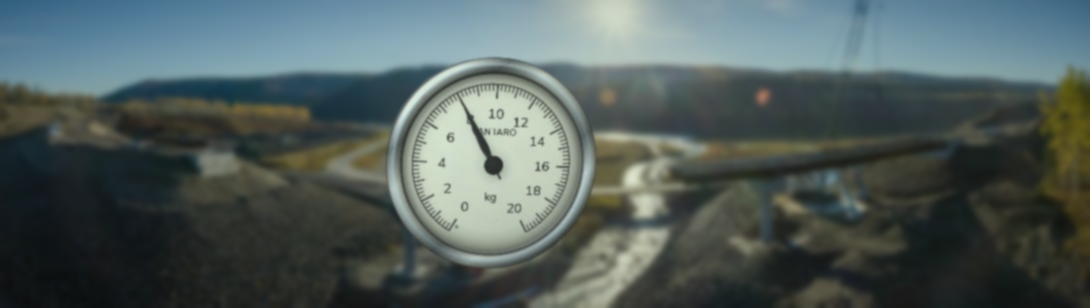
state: 8kg
